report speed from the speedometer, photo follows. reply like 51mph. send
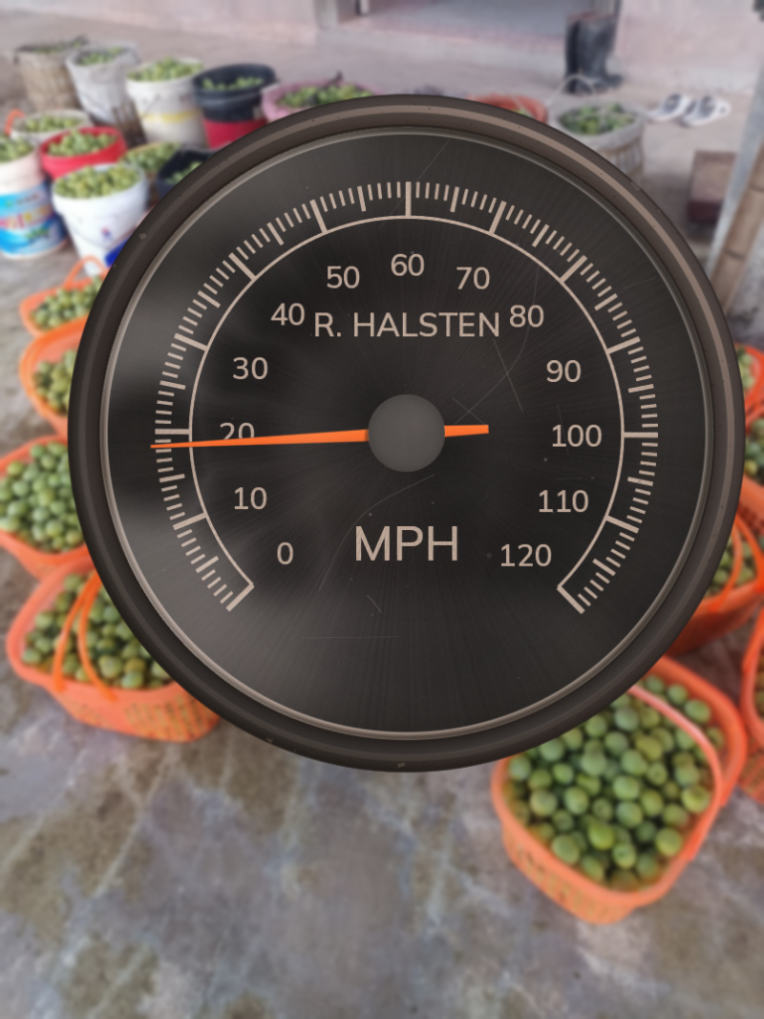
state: 18.5mph
